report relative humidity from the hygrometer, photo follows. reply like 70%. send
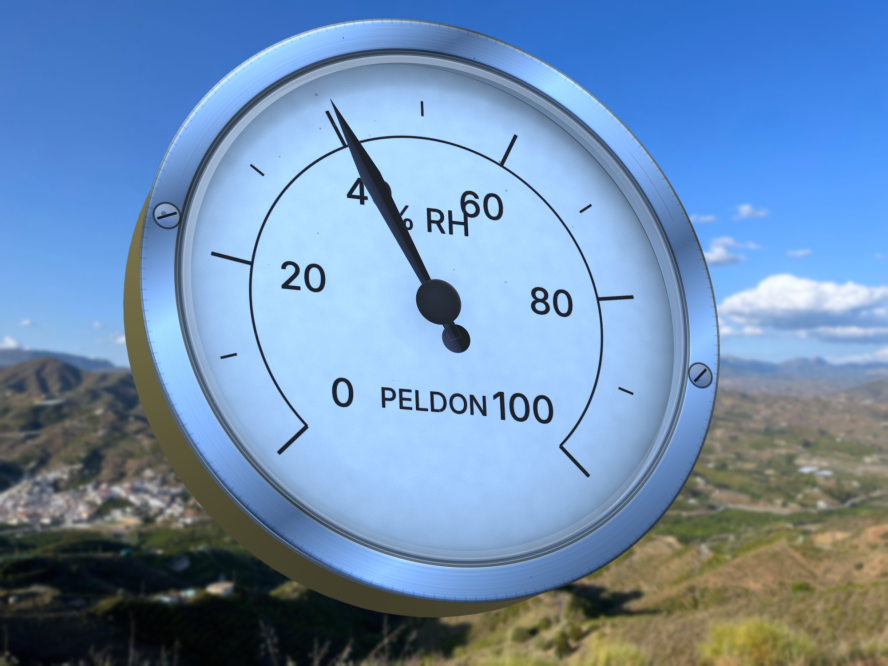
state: 40%
